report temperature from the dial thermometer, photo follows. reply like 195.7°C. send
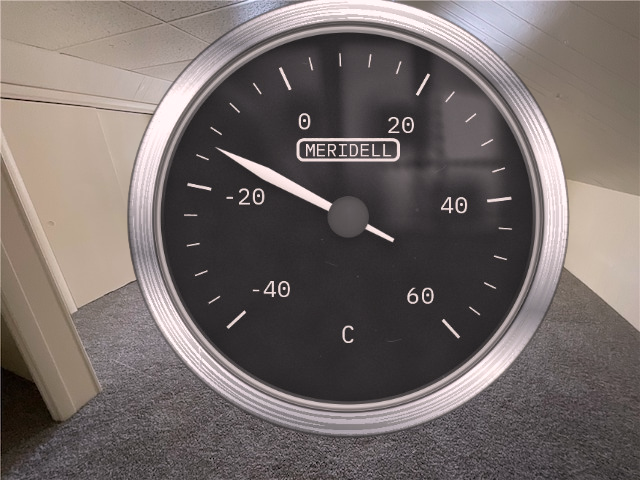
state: -14°C
